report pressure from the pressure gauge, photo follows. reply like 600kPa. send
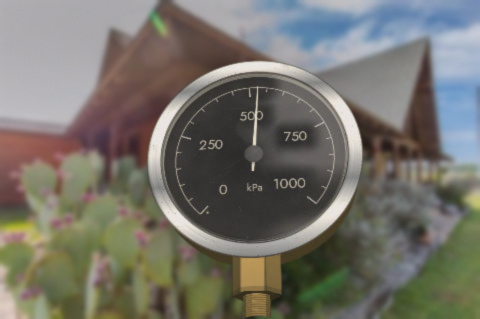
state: 525kPa
